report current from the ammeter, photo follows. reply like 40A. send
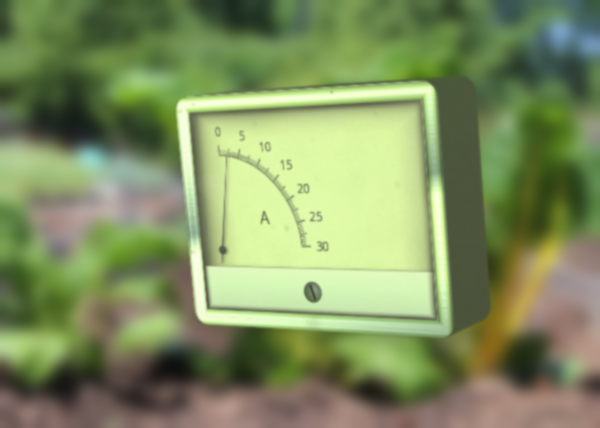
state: 2.5A
